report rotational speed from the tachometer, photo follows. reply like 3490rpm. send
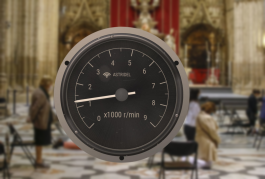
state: 1250rpm
